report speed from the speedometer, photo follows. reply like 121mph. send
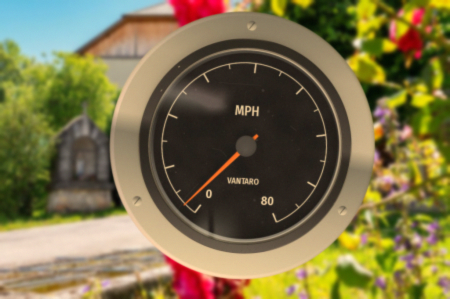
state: 2.5mph
